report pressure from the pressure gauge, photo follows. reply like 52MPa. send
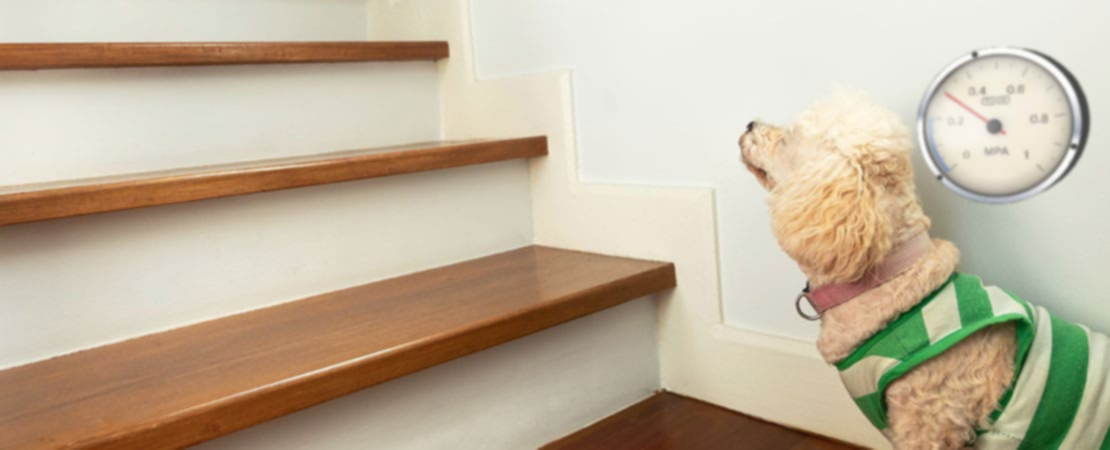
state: 0.3MPa
